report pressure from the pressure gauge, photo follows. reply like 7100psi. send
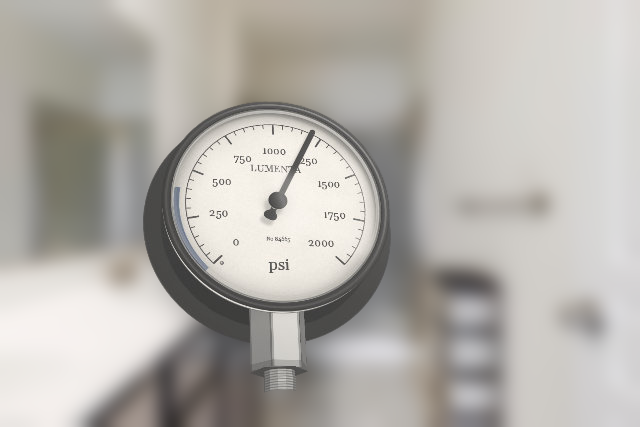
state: 1200psi
